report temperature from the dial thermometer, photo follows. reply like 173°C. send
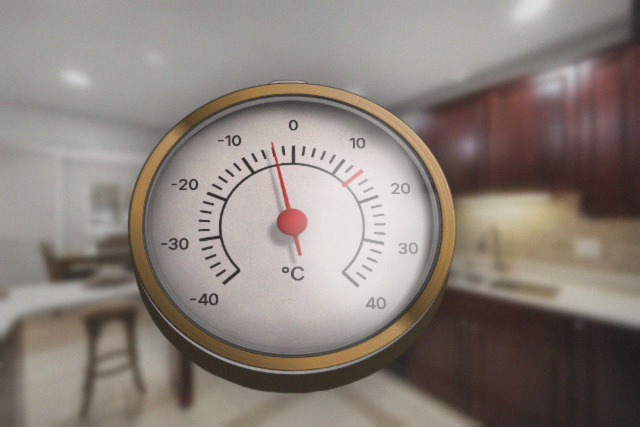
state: -4°C
